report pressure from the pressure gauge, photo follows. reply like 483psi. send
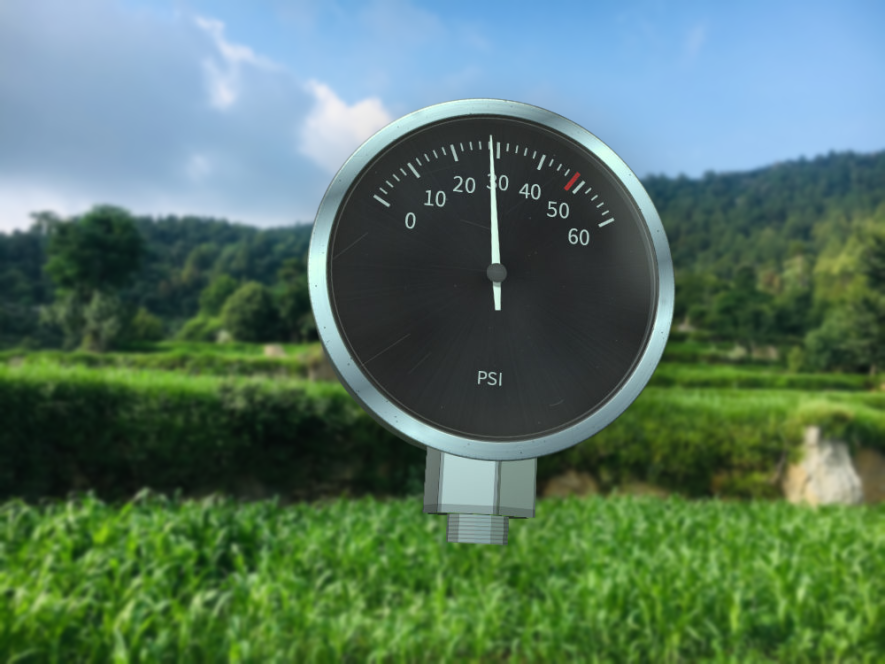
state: 28psi
